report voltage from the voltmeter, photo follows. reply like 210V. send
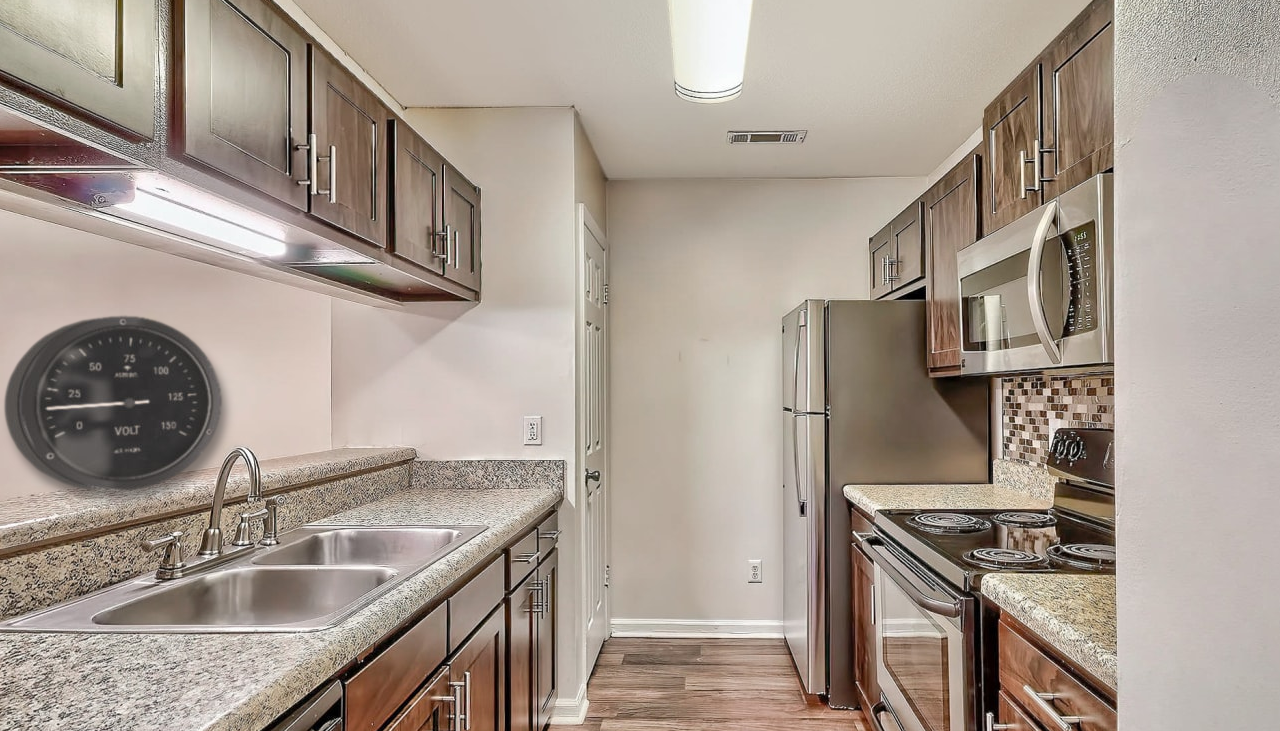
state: 15V
